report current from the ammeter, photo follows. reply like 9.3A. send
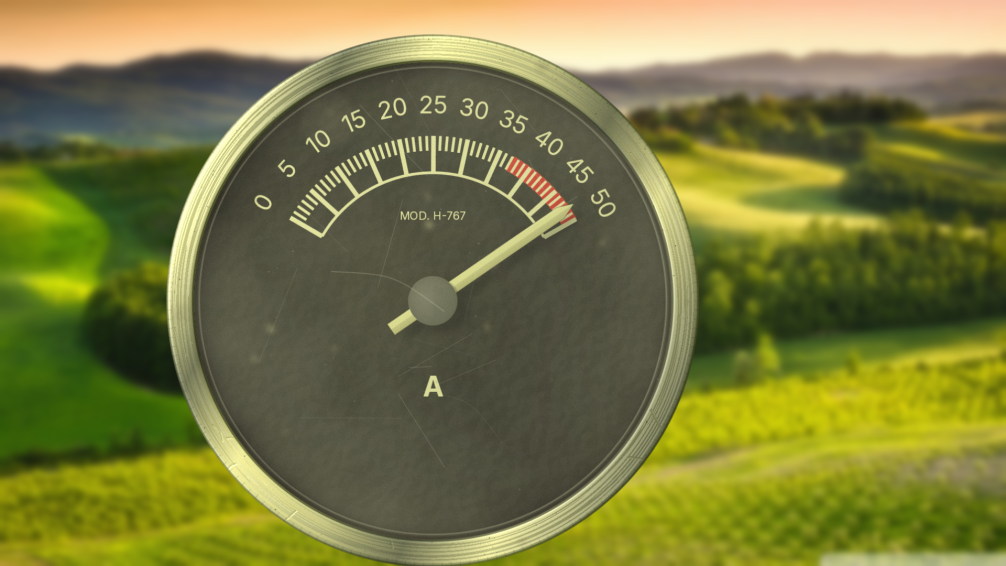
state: 48A
